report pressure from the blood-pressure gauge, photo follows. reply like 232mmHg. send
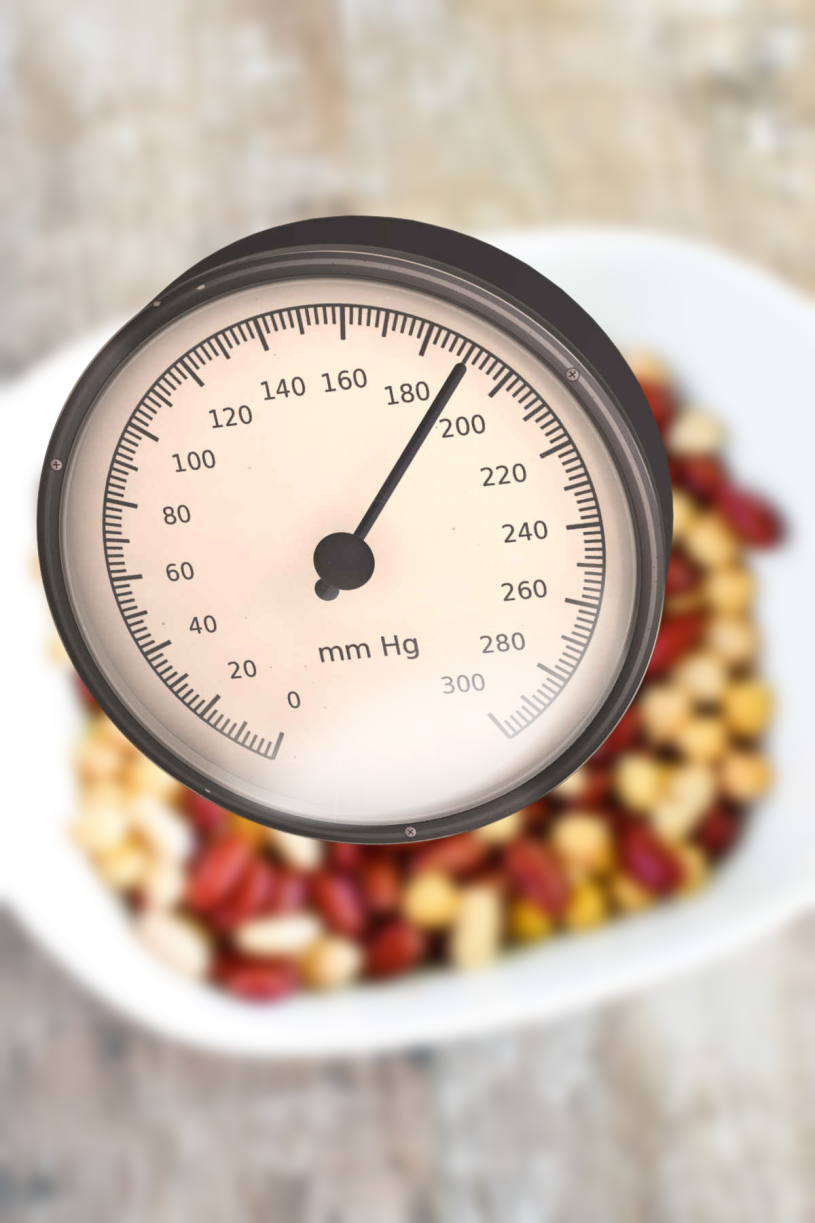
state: 190mmHg
